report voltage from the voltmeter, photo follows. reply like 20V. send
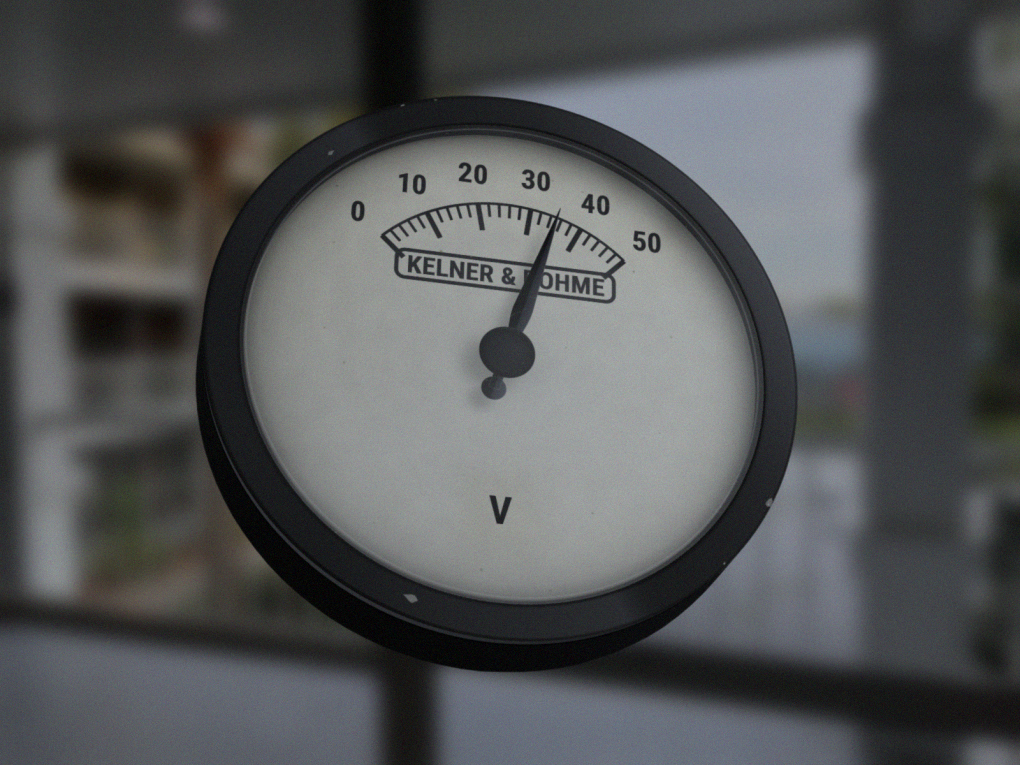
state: 35V
